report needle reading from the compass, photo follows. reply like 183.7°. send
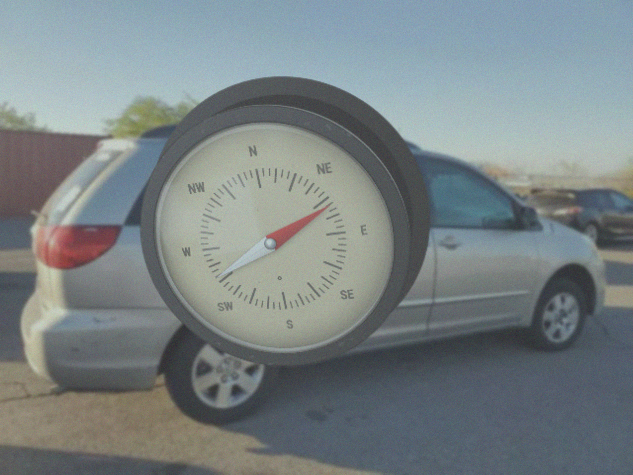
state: 65°
